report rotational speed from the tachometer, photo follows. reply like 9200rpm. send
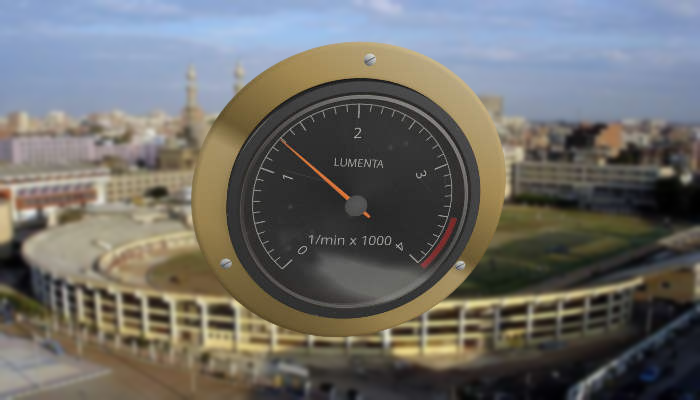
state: 1300rpm
